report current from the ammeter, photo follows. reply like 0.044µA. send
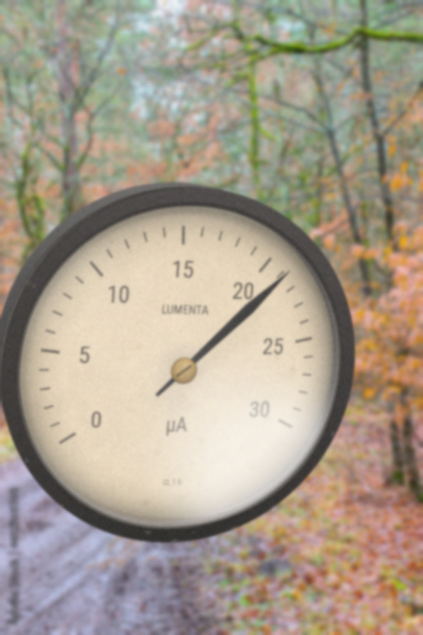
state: 21µA
